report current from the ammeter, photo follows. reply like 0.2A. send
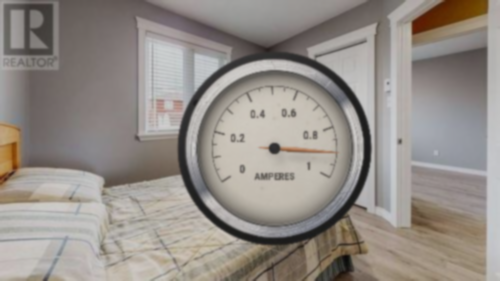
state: 0.9A
